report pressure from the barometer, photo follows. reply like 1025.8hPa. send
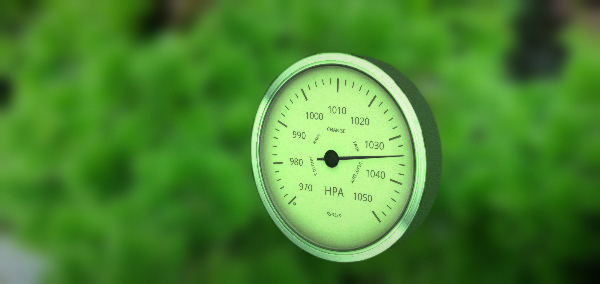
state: 1034hPa
